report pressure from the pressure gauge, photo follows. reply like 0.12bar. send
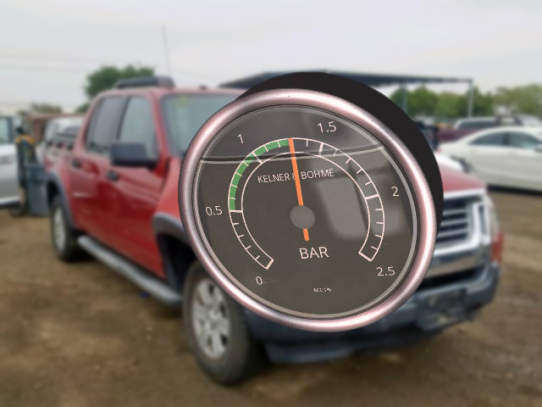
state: 1.3bar
